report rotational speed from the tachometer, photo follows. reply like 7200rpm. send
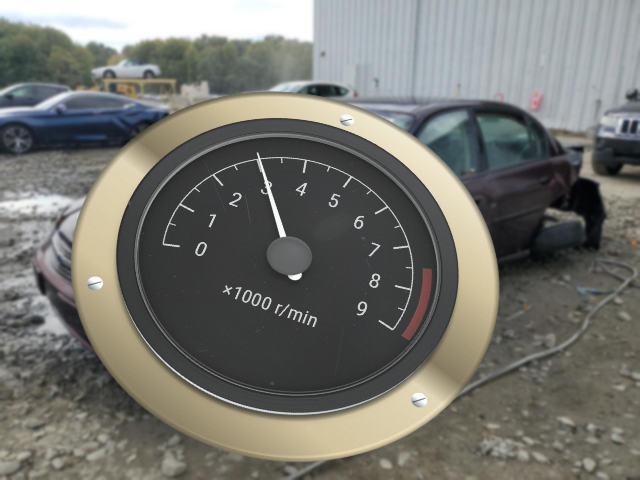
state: 3000rpm
